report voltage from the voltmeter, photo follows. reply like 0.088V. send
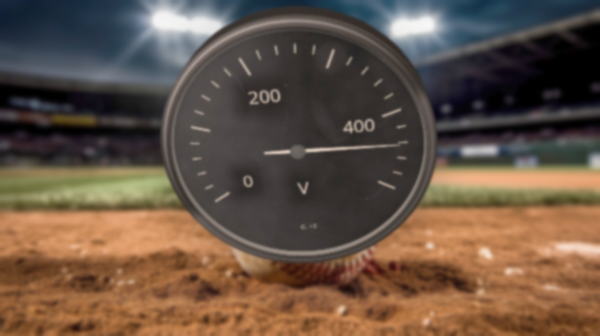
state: 440V
